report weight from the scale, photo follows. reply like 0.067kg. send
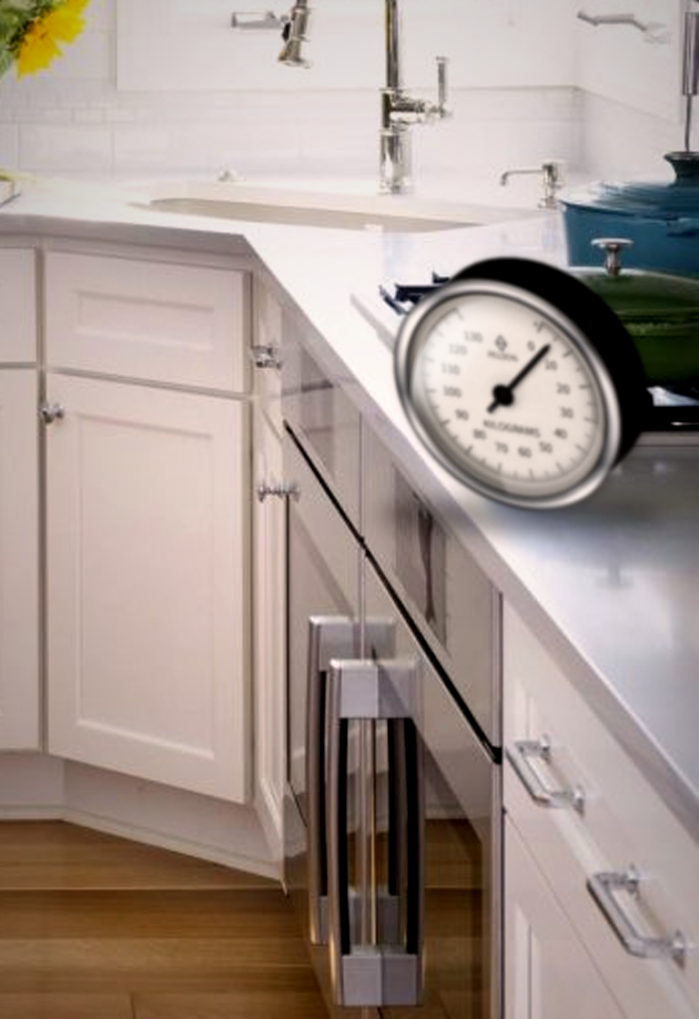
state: 5kg
